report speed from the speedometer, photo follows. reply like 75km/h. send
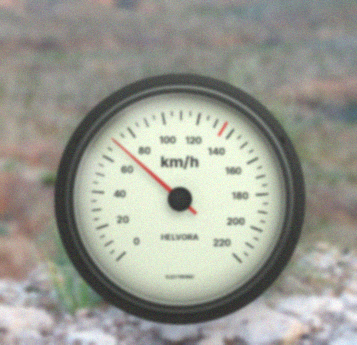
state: 70km/h
